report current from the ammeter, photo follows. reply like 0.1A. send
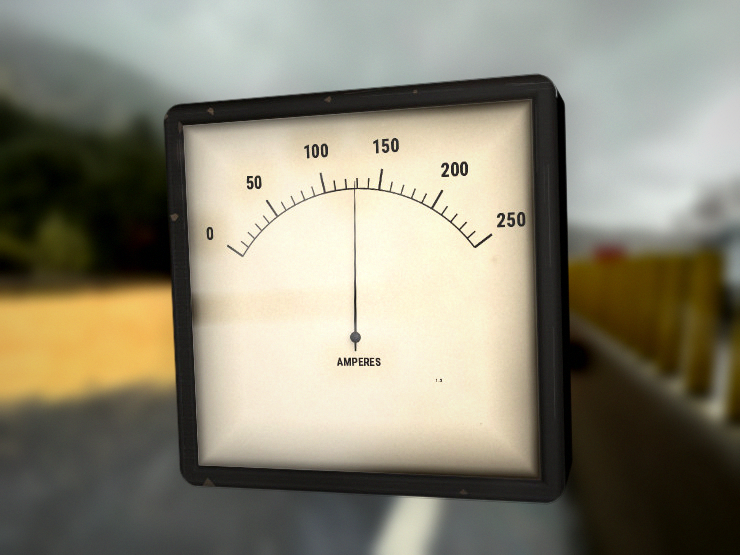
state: 130A
